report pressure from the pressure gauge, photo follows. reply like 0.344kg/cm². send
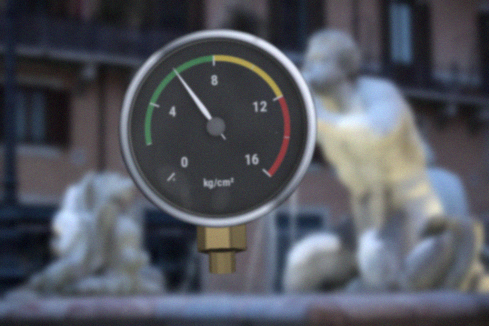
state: 6kg/cm²
